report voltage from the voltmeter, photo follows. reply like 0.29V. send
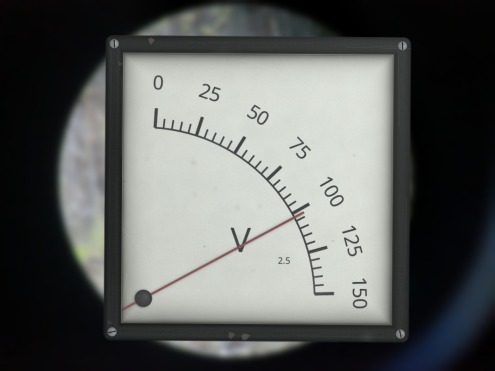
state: 102.5V
